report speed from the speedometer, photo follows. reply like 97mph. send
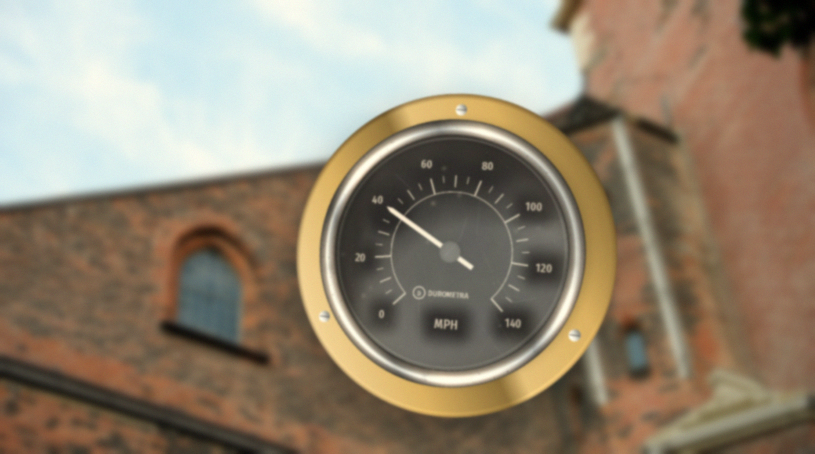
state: 40mph
